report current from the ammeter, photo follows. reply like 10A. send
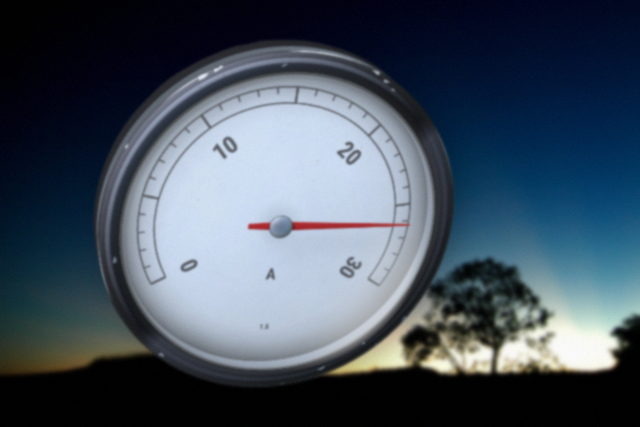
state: 26A
